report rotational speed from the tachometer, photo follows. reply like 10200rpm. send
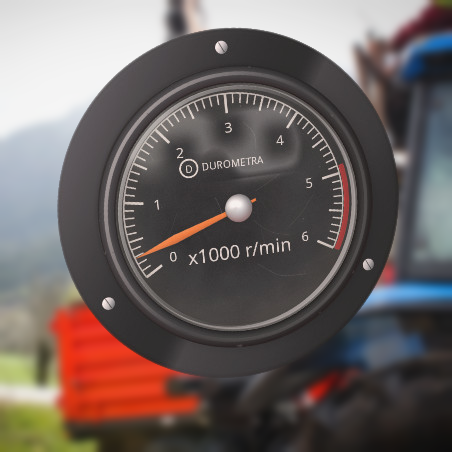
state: 300rpm
